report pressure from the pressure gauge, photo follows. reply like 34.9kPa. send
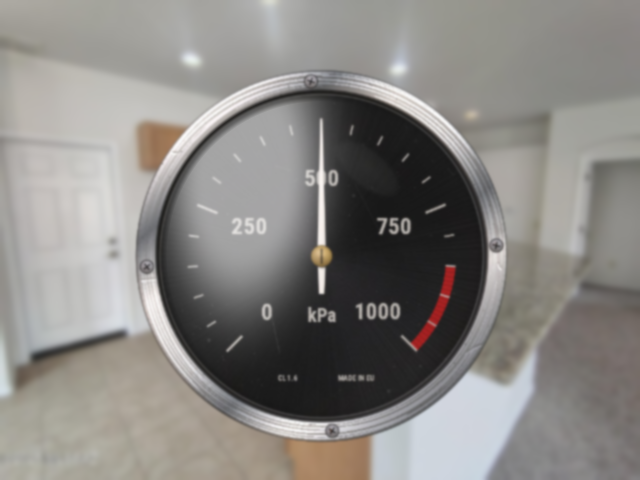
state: 500kPa
